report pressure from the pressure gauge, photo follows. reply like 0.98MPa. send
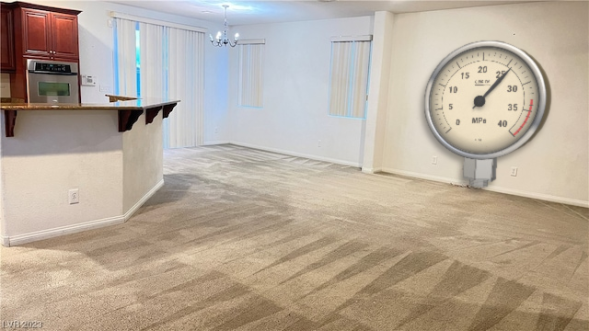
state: 26MPa
